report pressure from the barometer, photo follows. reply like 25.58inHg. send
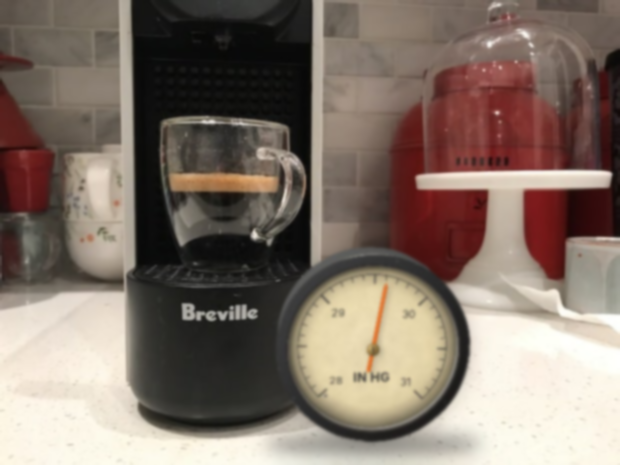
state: 29.6inHg
